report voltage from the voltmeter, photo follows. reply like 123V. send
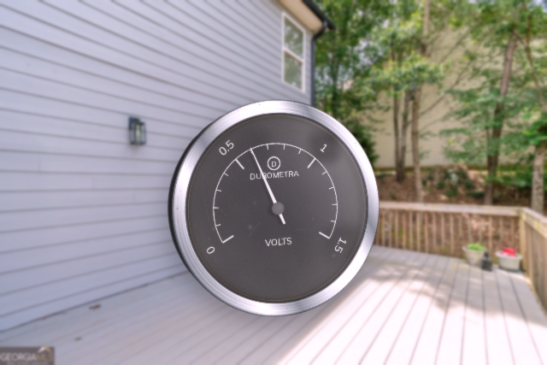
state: 0.6V
